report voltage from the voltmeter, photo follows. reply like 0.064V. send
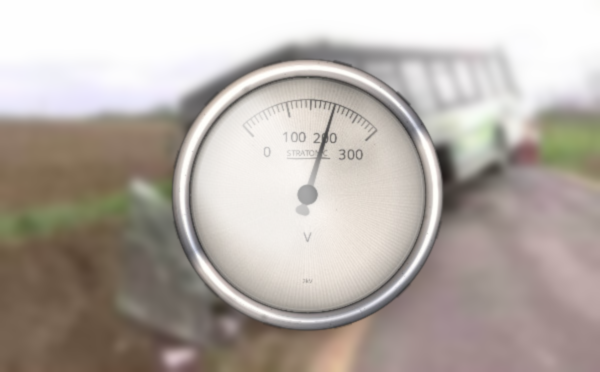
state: 200V
